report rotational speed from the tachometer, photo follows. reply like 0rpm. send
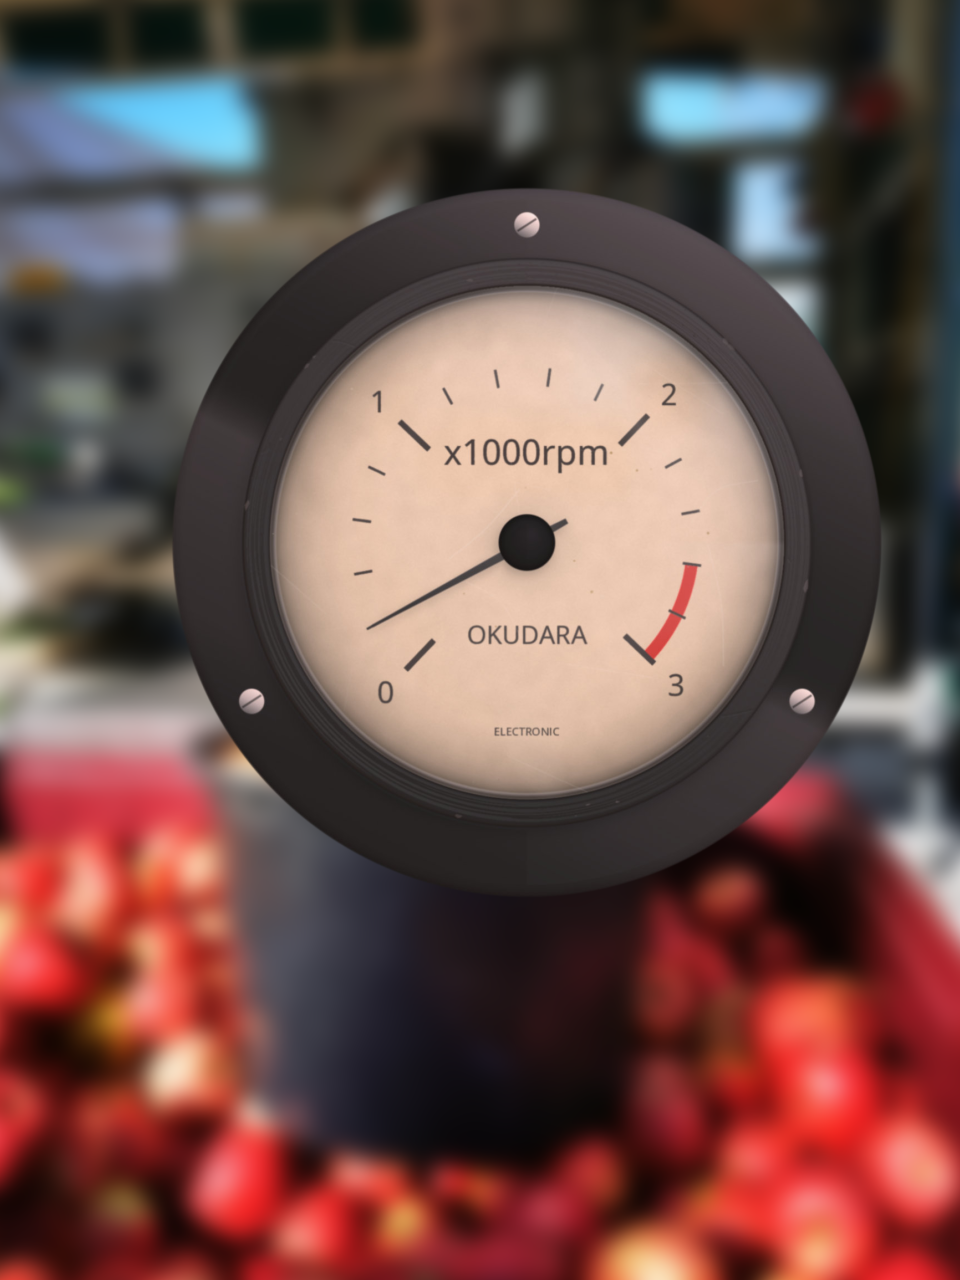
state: 200rpm
